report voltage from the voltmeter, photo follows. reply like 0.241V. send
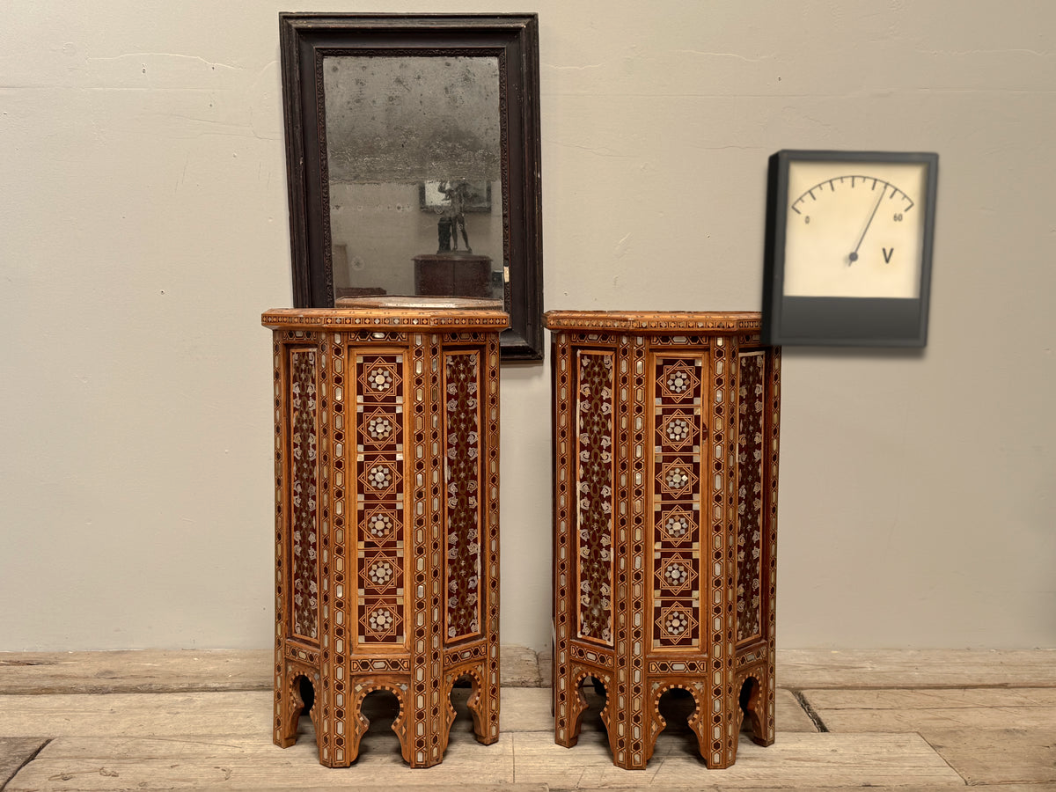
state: 45V
